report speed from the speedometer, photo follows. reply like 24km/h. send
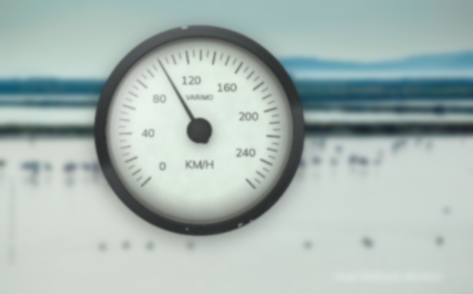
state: 100km/h
